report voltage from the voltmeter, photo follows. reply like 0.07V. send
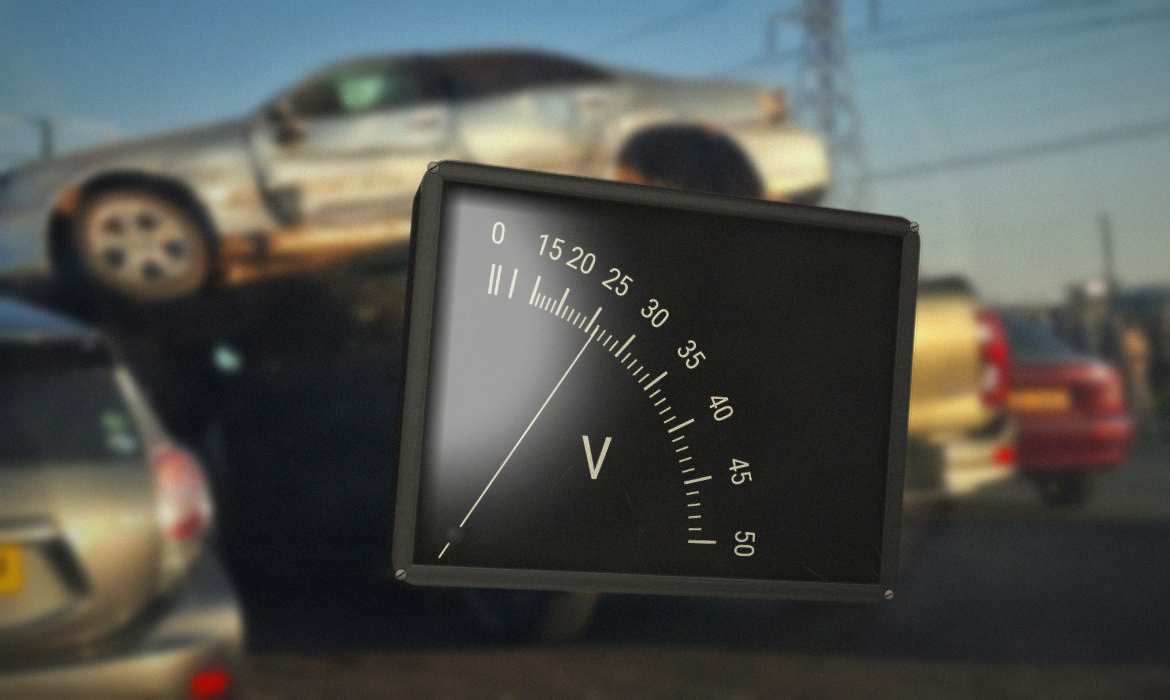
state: 26V
